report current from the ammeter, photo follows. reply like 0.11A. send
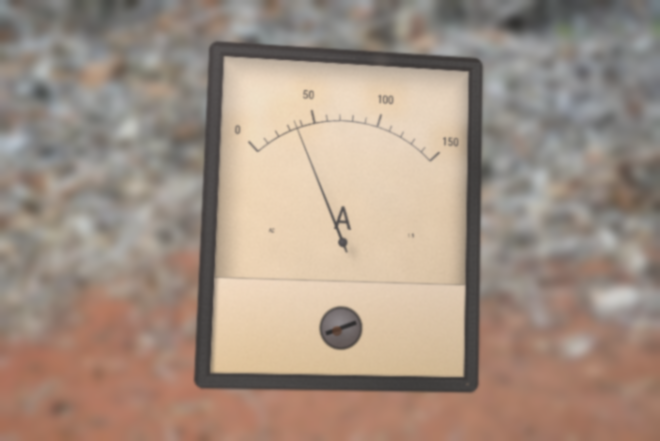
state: 35A
